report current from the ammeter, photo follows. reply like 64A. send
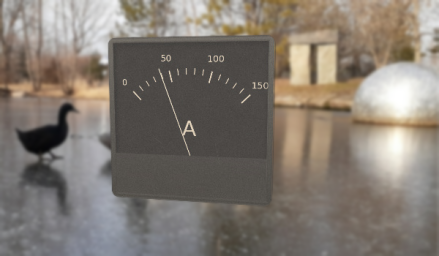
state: 40A
